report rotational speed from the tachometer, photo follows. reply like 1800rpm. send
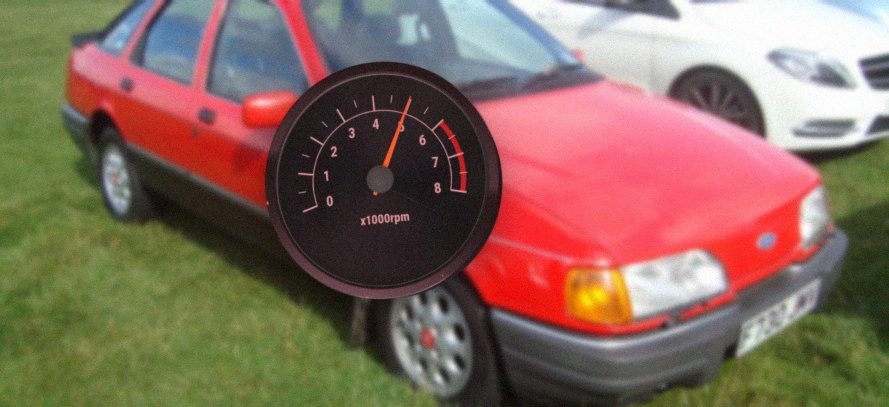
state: 5000rpm
